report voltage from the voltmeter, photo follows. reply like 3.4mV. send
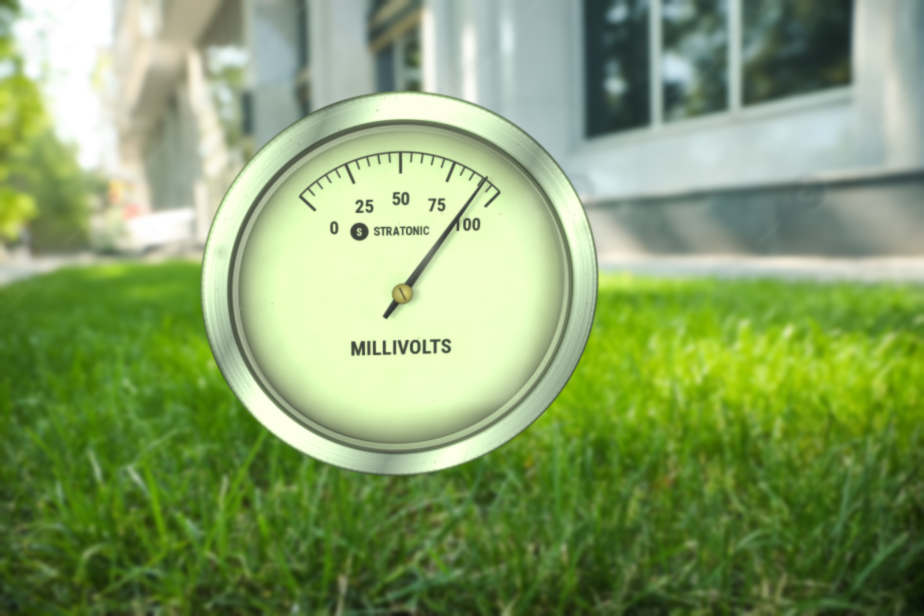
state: 90mV
